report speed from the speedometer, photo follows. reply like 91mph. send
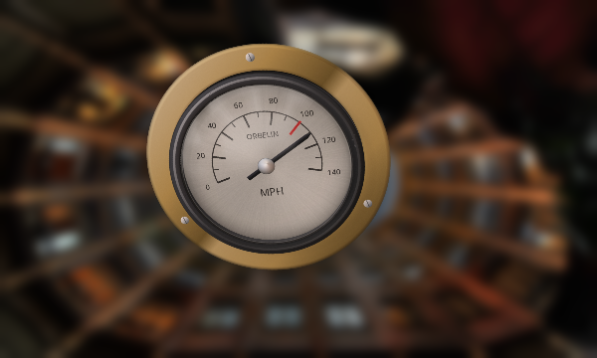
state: 110mph
